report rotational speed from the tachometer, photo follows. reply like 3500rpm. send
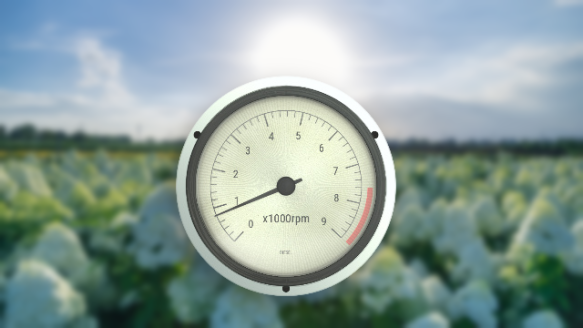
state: 800rpm
